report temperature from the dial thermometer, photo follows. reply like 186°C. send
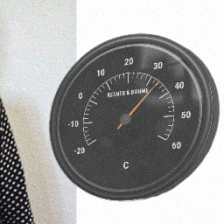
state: 34°C
